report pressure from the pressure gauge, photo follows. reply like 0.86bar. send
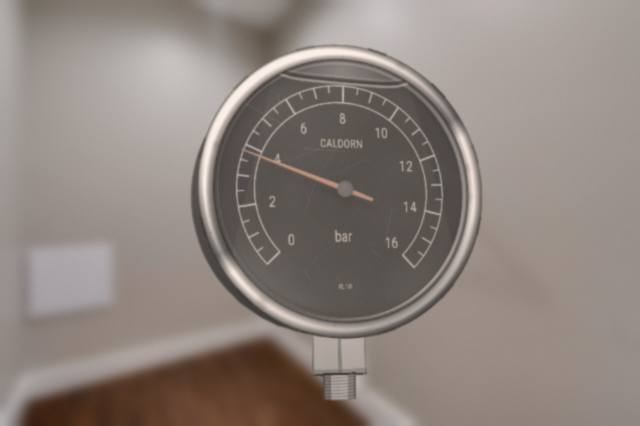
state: 3.75bar
